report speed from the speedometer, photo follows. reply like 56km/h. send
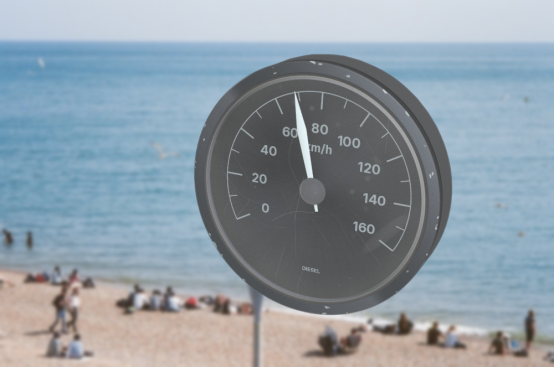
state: 70km/h
